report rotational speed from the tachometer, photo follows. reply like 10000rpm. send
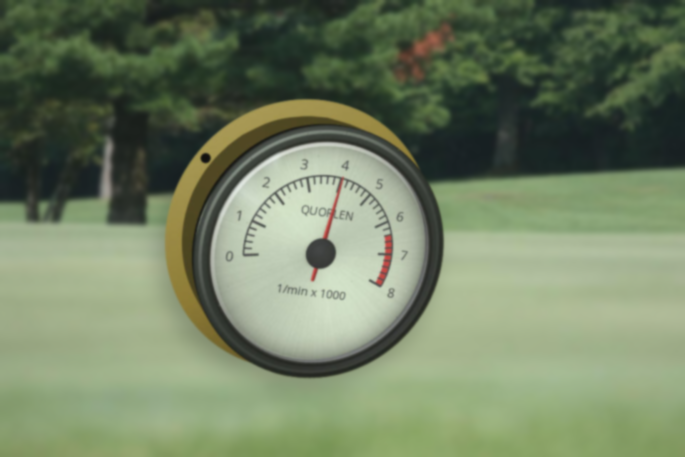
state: 4000rpm
